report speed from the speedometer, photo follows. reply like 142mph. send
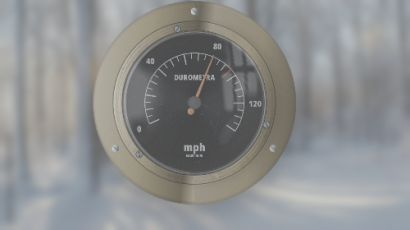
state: 80mph
